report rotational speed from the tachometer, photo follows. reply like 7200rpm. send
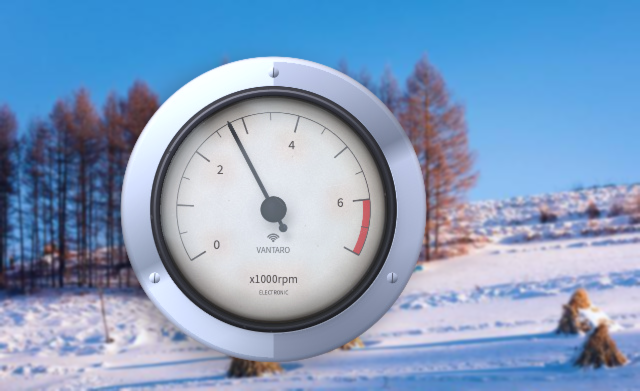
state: 2750rpm
